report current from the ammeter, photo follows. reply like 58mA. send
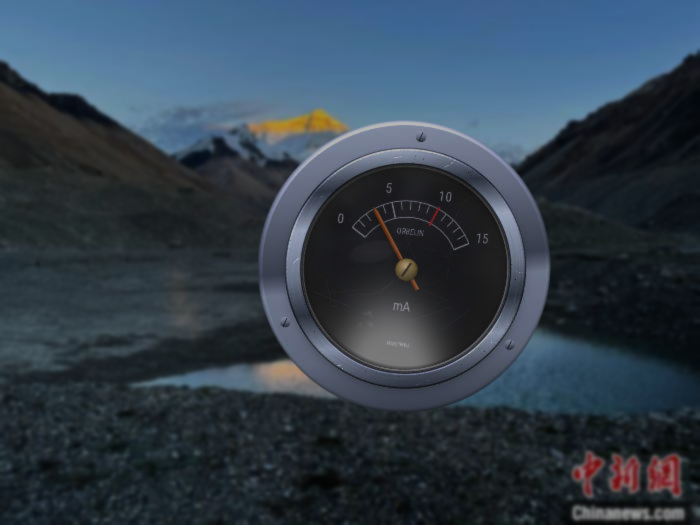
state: 3mA
